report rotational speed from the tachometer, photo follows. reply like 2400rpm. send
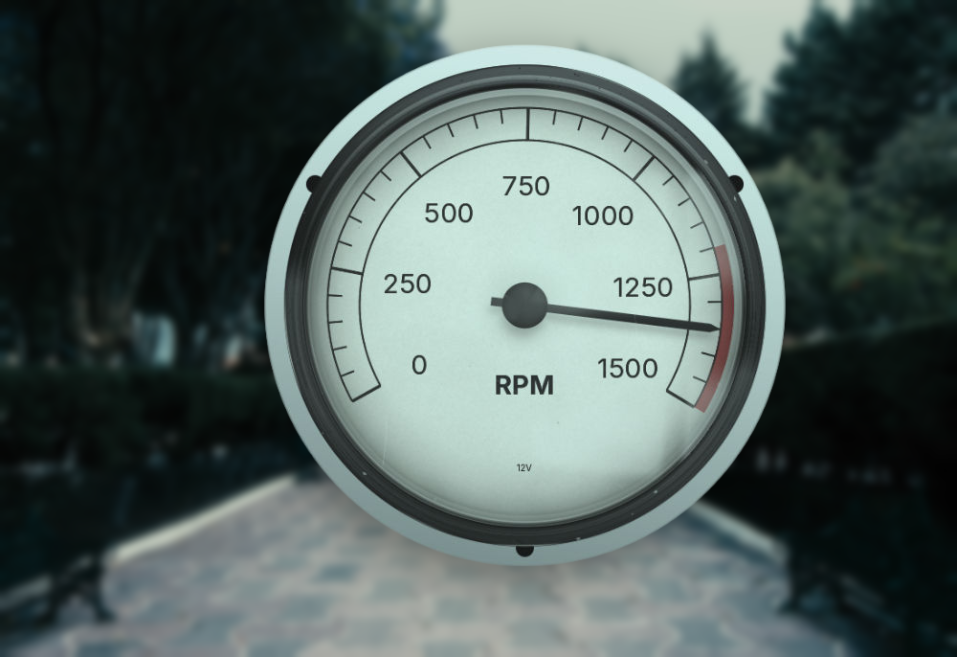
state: 1350rpm
